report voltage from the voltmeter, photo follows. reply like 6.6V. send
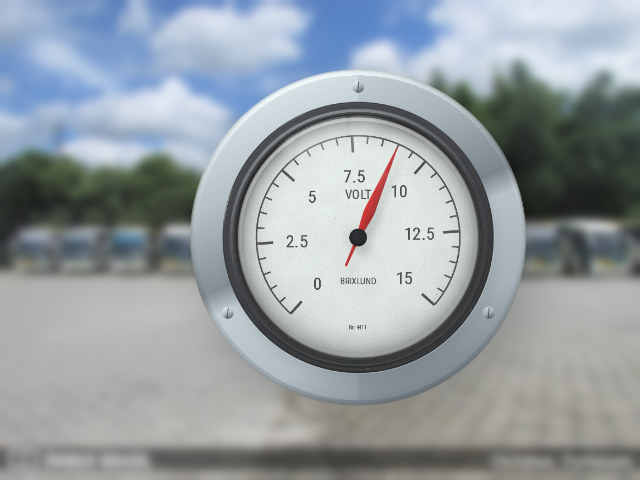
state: 9V
